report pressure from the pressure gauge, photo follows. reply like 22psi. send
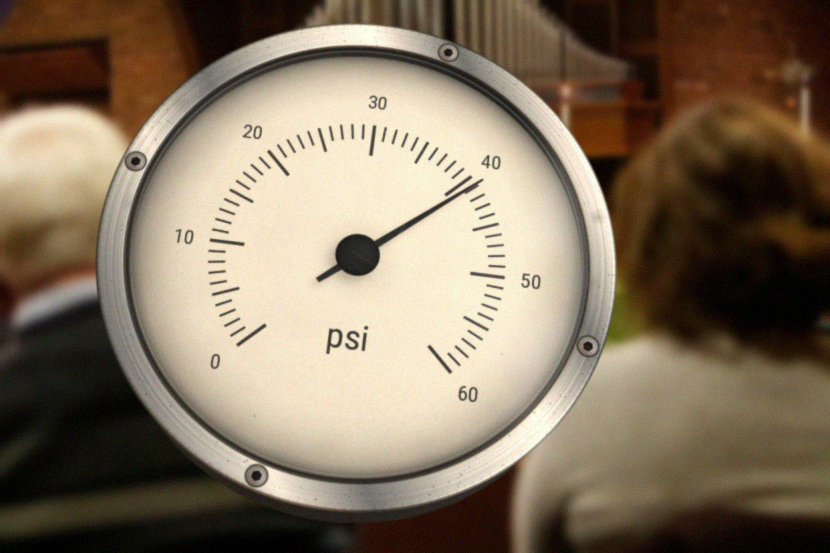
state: 41psi
